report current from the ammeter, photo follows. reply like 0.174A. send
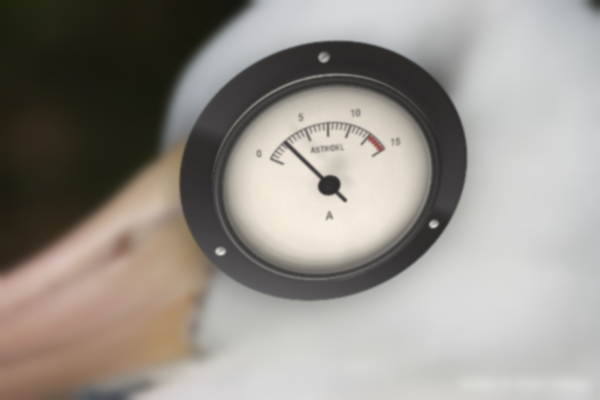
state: 2.5A
